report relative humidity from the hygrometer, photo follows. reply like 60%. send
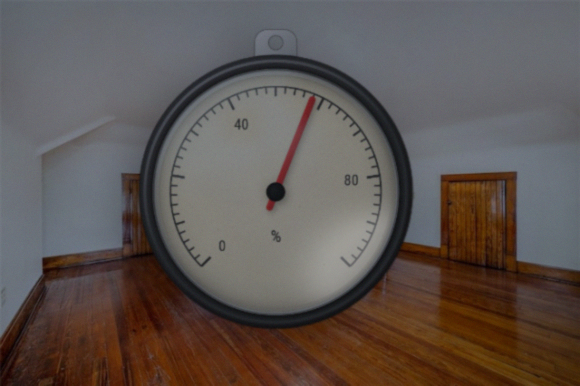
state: 58%
